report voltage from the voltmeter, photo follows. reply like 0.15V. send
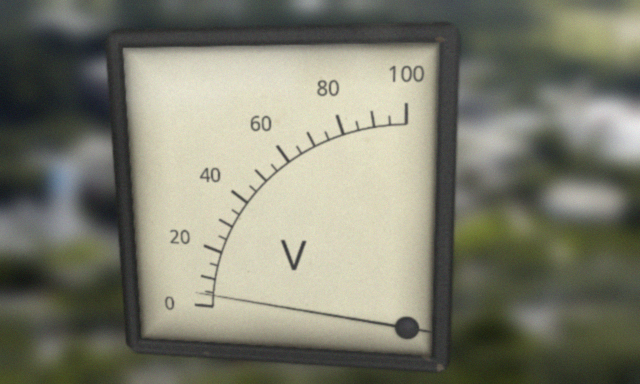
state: 5V
